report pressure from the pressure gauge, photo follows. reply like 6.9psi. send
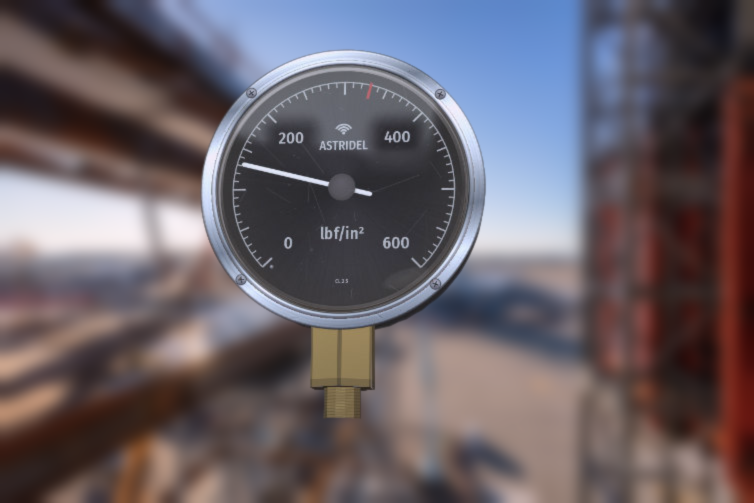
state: 130psi
